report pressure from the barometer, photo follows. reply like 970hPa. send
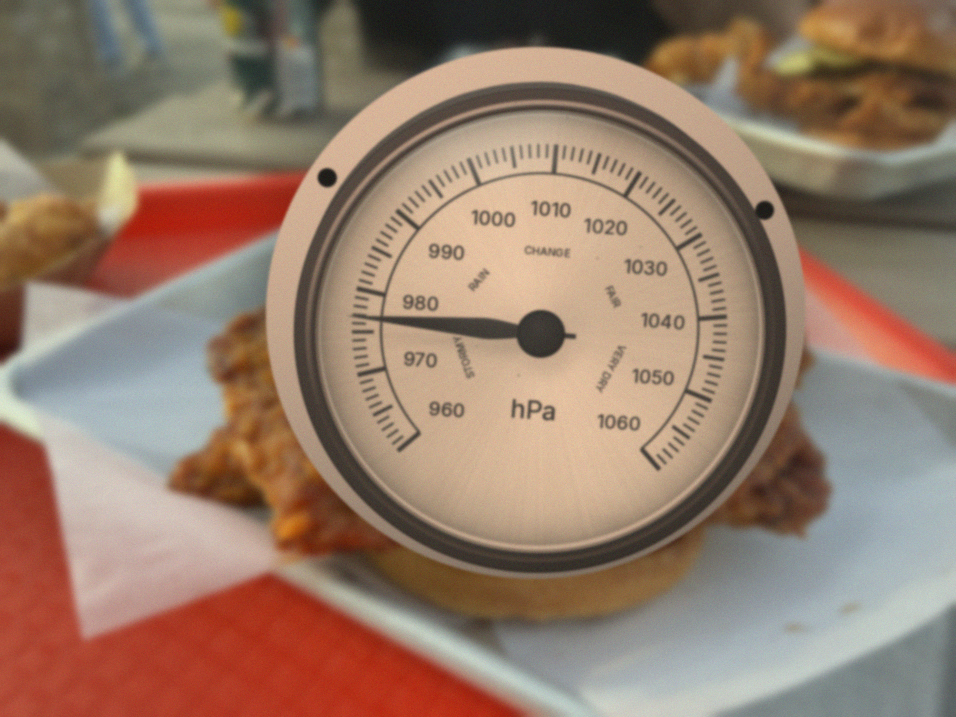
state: 977hPa
